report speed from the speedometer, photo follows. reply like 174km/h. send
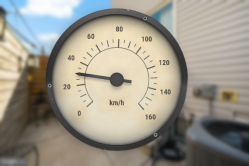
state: 30km/h
